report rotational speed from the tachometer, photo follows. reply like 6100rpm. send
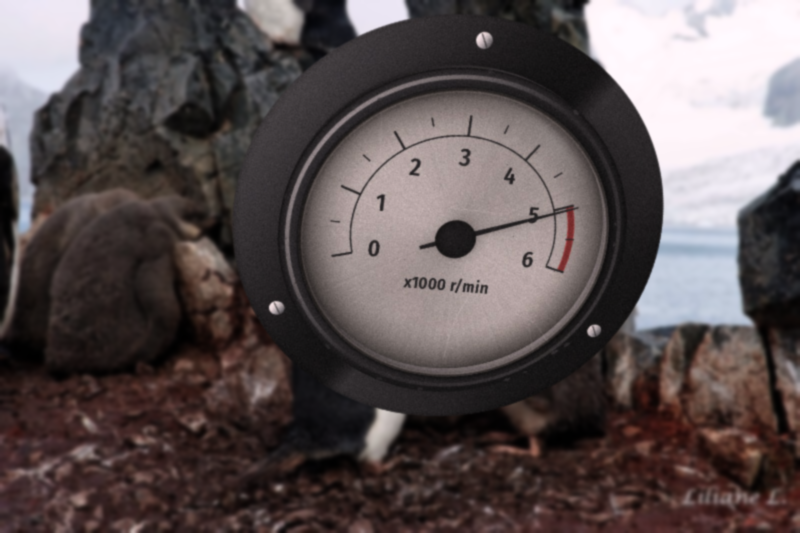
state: 5000rpm
